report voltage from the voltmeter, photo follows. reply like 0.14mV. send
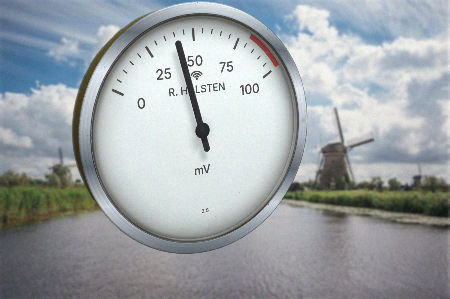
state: 40mV
